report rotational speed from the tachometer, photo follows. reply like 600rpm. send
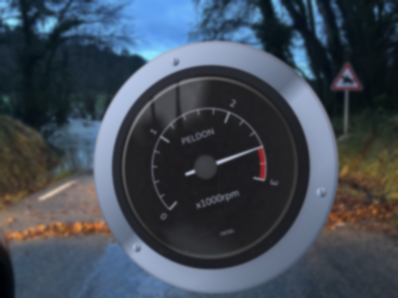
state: 2600rpm
